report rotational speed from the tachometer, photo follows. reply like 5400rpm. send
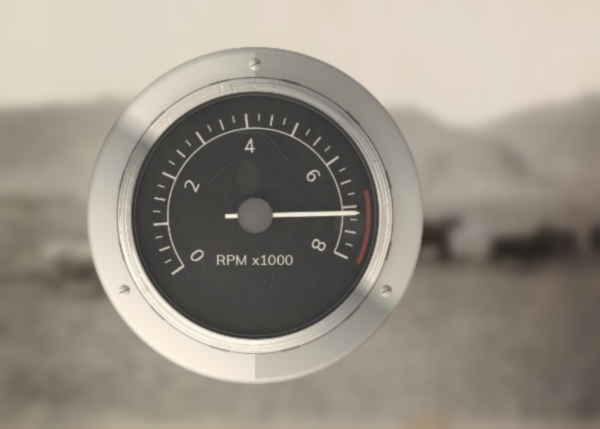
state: 7125rpm
